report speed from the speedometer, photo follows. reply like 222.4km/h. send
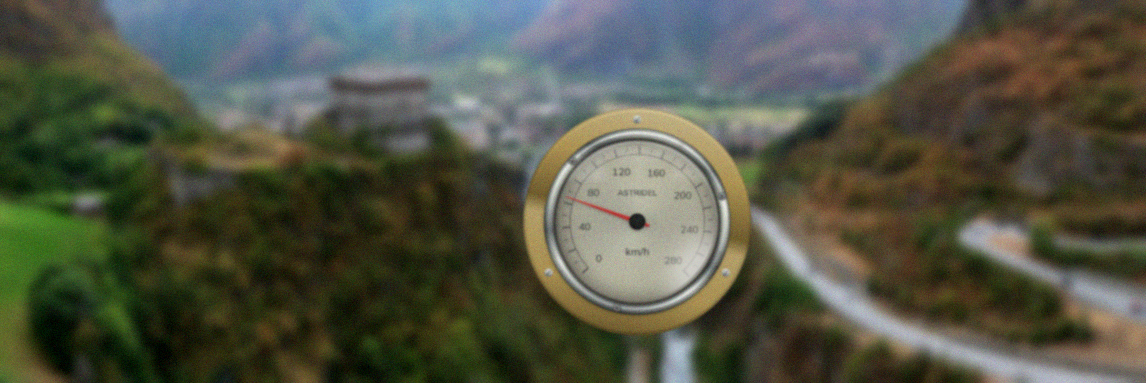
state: 65km/h
